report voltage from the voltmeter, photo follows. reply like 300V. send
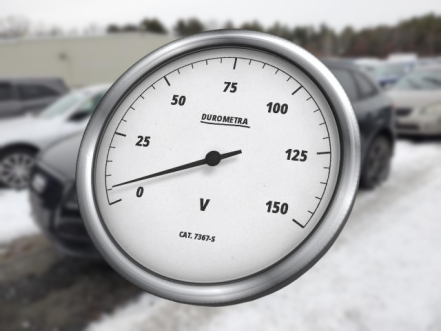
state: 5V
